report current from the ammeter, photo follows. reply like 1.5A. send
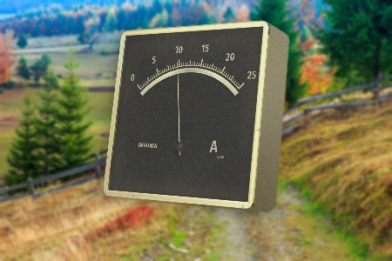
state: 10A
